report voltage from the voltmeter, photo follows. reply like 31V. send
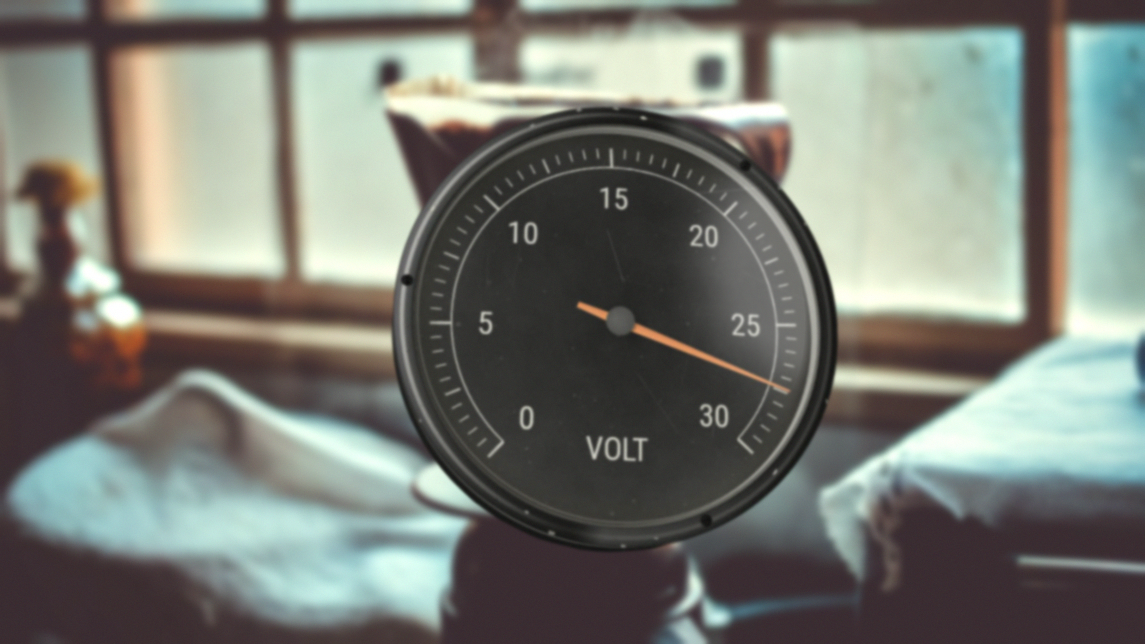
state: 27.5V
